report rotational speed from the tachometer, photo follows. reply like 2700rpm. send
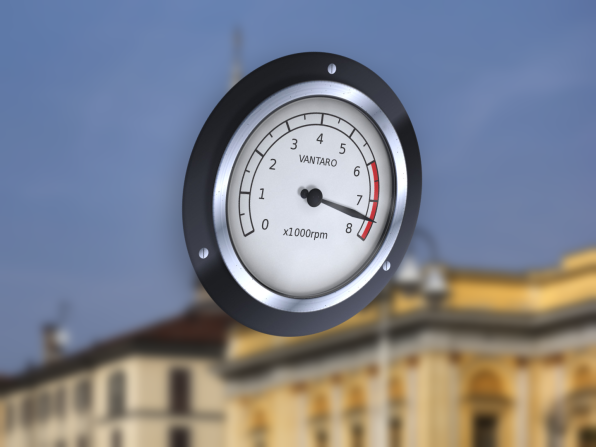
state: 7500rpm
